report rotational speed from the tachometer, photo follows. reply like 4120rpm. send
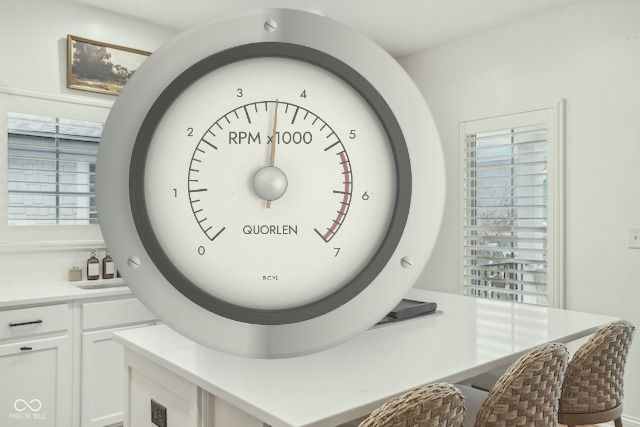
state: 3600rpm
